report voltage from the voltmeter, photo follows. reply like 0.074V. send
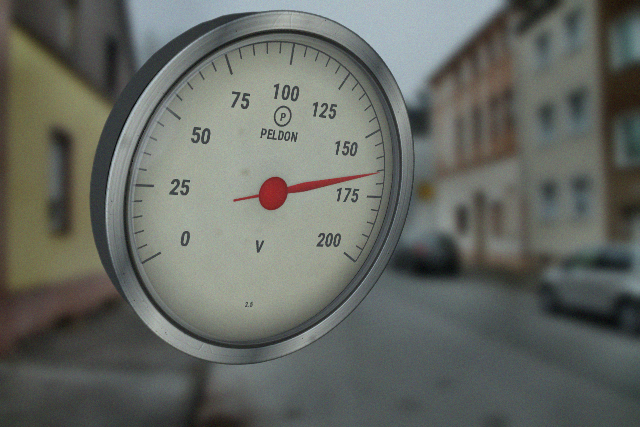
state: 165V
